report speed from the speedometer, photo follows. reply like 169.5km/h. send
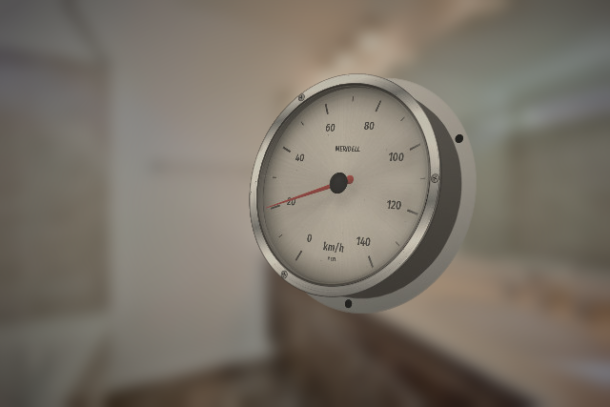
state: 20km/h
